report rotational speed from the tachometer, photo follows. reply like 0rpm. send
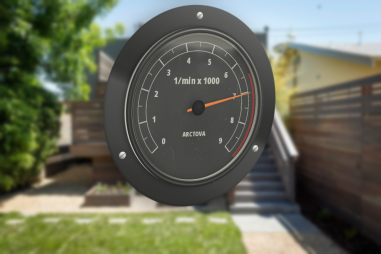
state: 7000rpm
